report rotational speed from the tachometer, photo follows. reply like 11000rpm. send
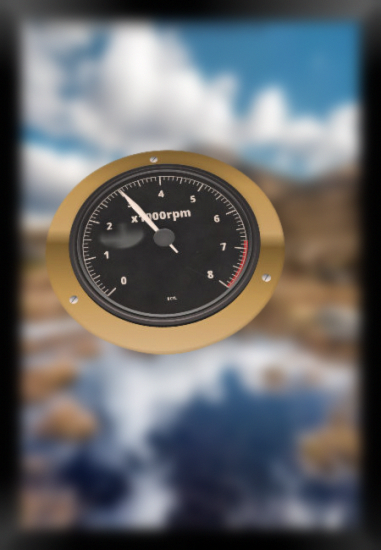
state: 3000rpm
